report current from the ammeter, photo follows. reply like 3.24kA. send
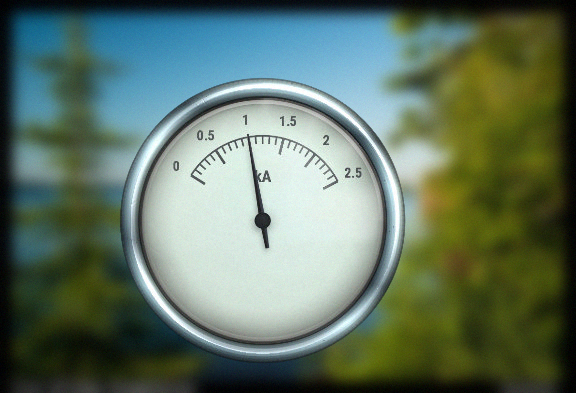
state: 1kA
